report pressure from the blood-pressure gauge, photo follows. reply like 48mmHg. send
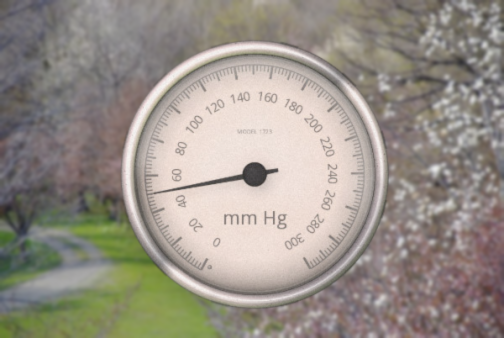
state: 50mmHg
